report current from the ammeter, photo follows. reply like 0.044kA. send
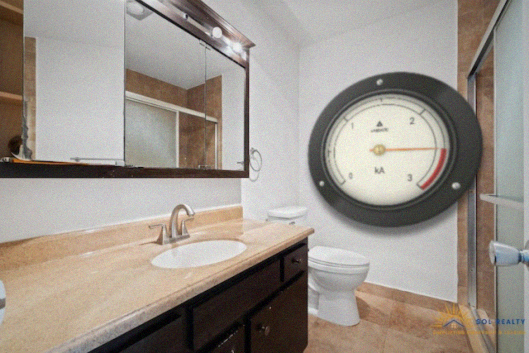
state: 2.5kA
